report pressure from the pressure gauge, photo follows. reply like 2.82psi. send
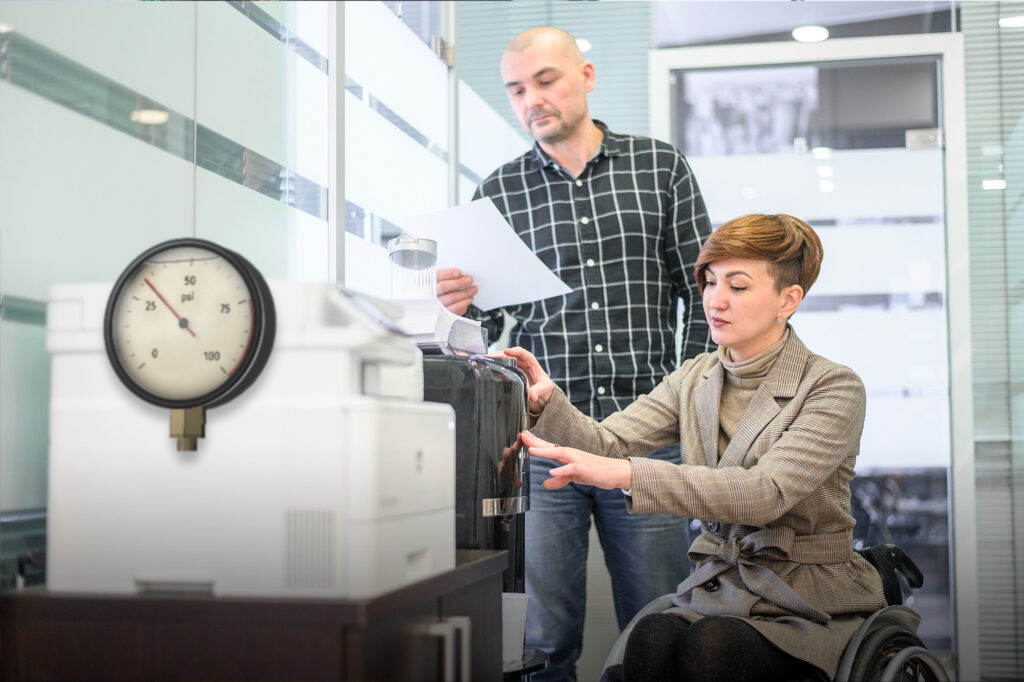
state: 32.5psi
